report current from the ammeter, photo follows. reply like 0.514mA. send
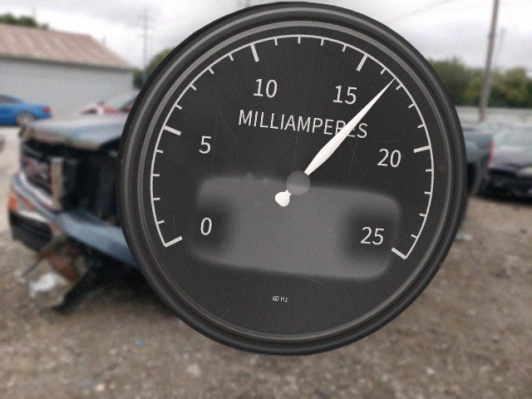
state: 16.5mA
